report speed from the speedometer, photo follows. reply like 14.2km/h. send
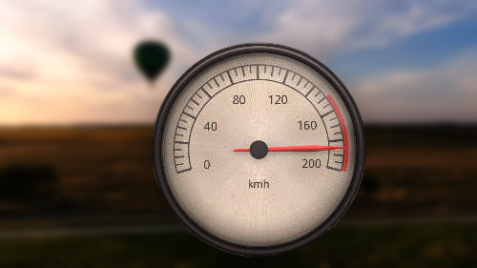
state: 185km/h
